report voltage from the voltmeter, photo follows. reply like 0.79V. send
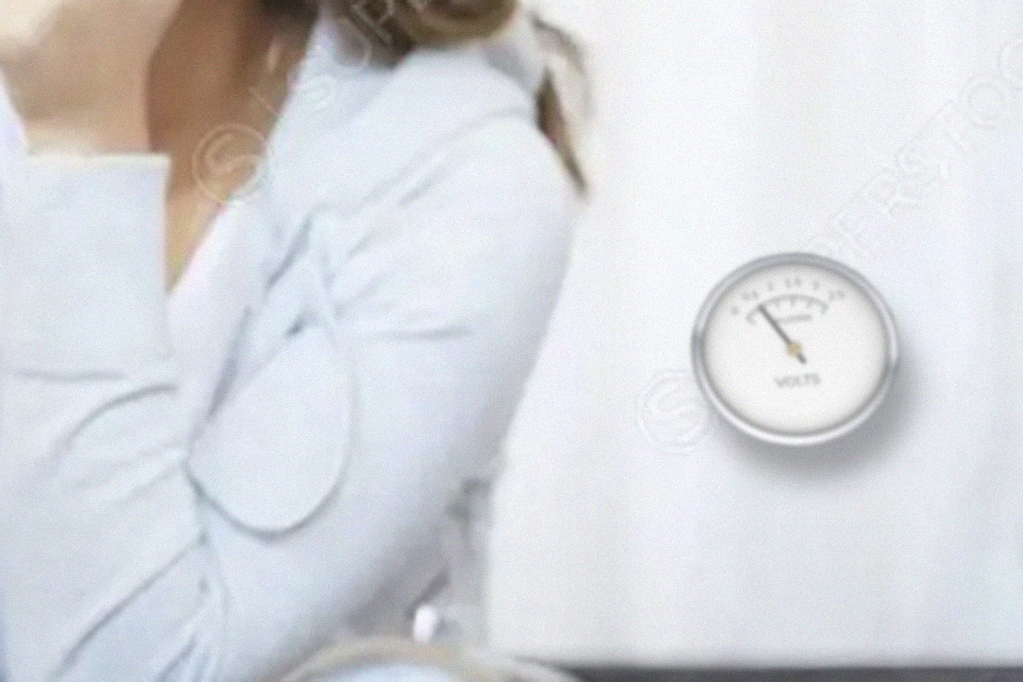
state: 0.5V
